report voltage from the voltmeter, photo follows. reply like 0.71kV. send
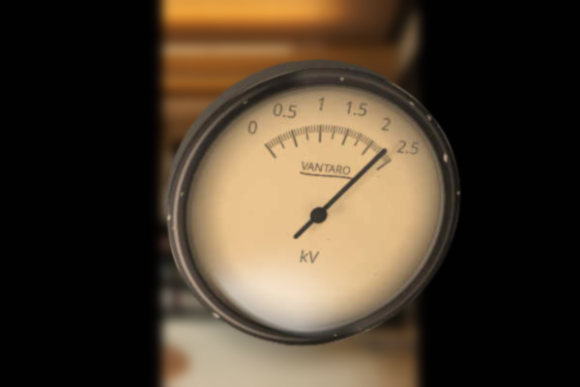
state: 2.25kV
